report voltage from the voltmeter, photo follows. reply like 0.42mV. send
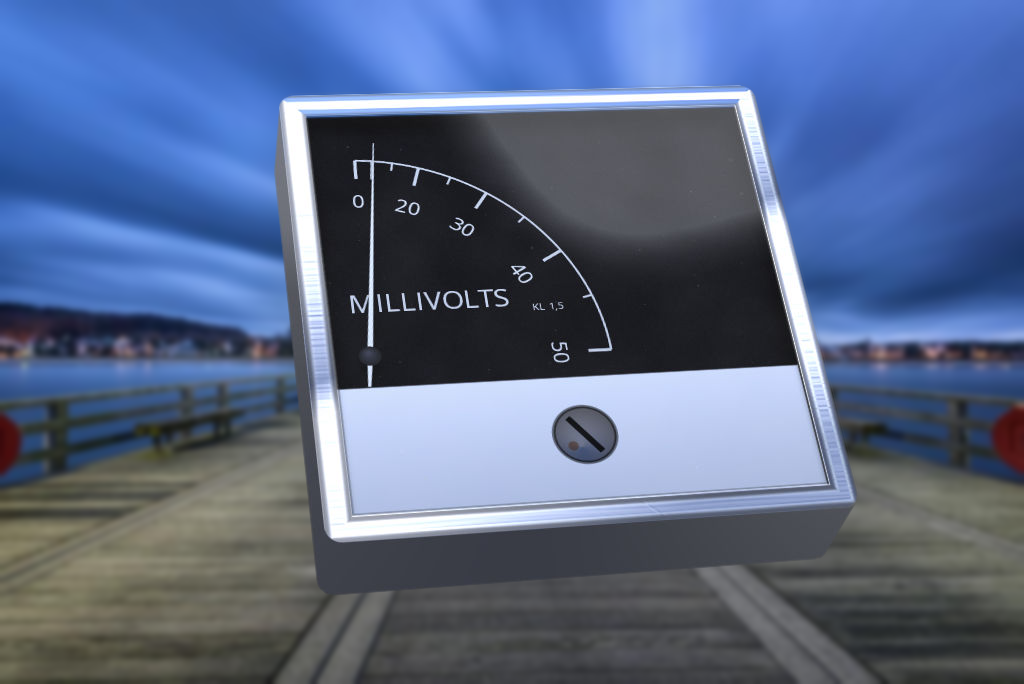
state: 10mV
